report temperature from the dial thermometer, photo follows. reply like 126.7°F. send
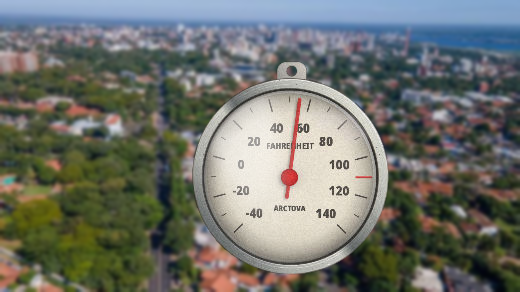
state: 55°F
